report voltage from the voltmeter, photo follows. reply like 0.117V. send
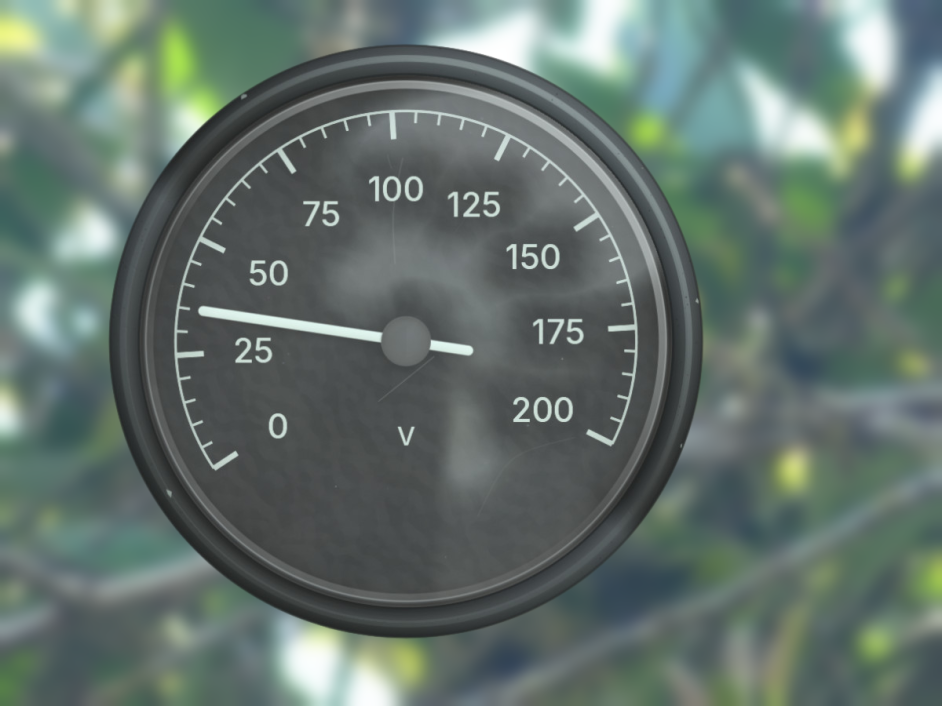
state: 35V
